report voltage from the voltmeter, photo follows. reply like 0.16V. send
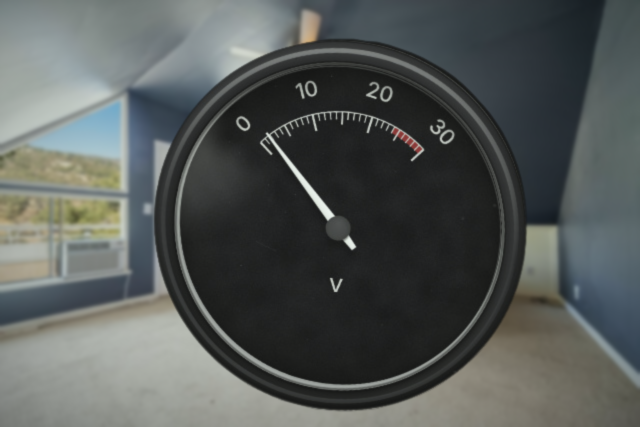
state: 2V
